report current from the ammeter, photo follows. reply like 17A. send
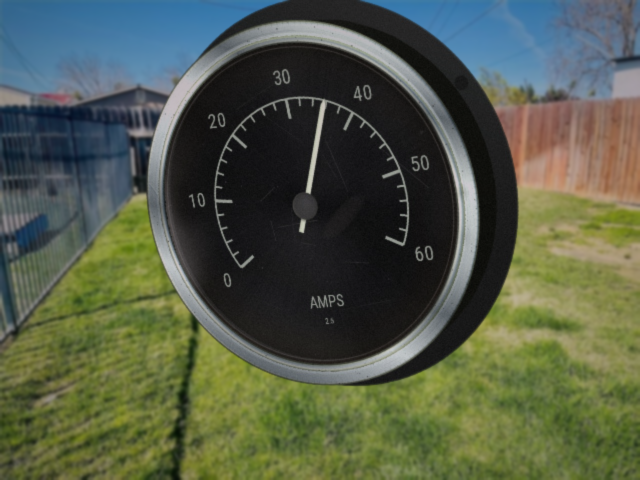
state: 36A
